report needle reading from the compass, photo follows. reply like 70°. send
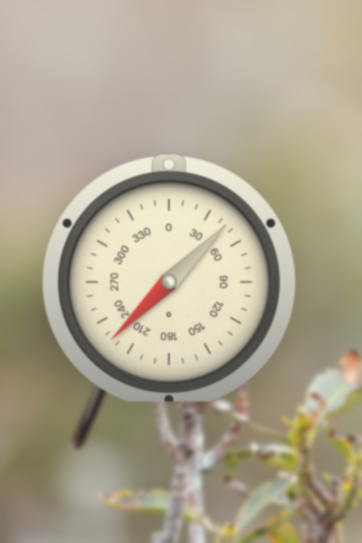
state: 225°
